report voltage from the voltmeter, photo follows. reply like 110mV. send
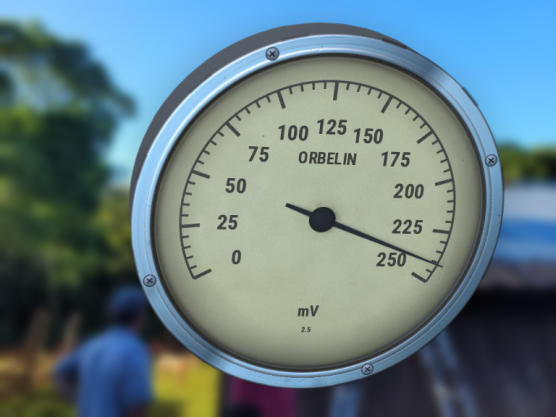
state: 240mV
